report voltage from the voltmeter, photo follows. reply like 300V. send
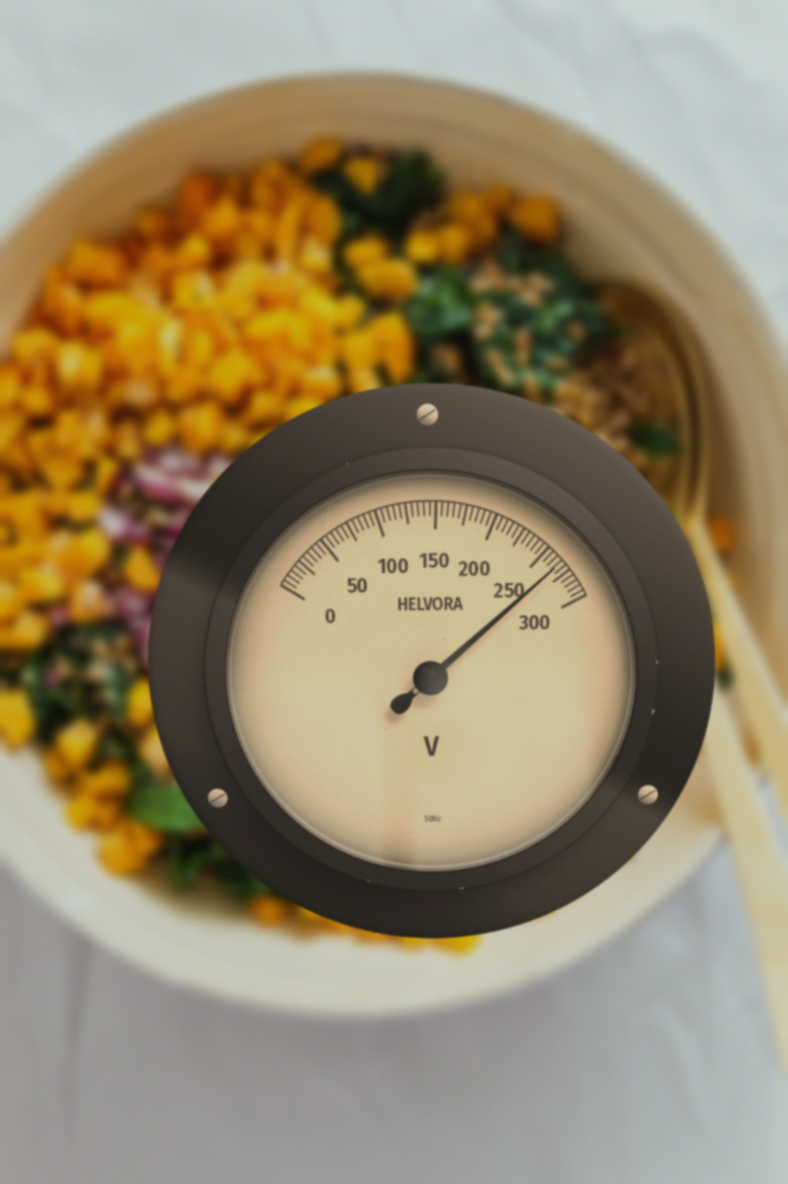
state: 265V
